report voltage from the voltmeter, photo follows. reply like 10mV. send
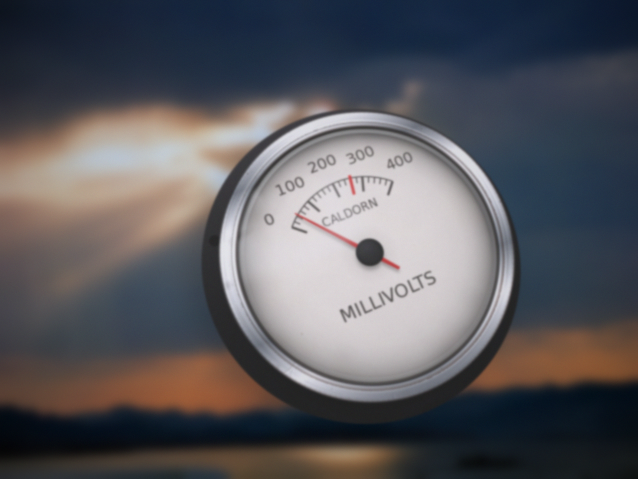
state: 40mV
